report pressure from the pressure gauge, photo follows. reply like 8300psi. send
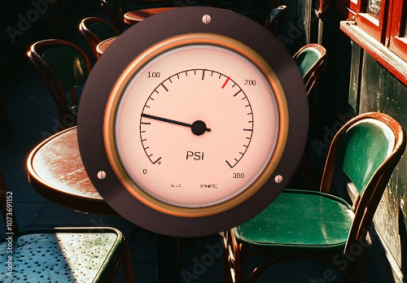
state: 60psi
